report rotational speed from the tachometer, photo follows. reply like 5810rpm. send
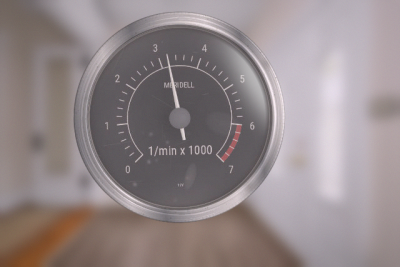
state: 3200rpm
